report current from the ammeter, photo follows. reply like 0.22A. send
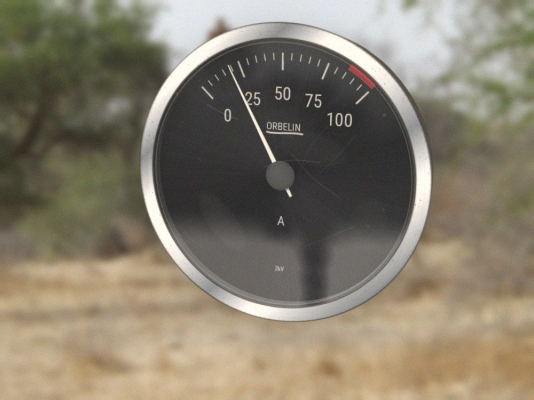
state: 20A
